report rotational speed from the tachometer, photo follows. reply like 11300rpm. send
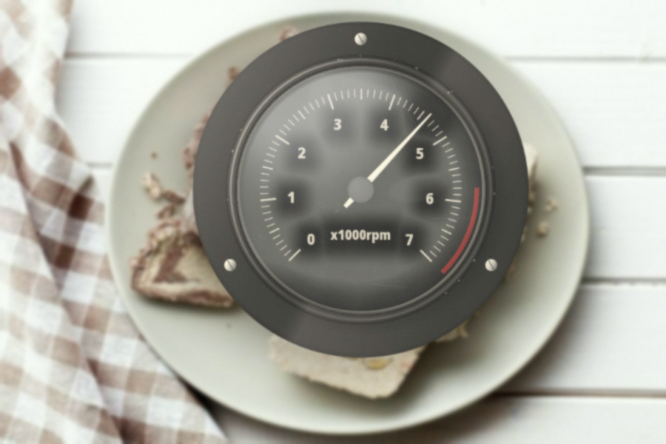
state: 4600rpm
